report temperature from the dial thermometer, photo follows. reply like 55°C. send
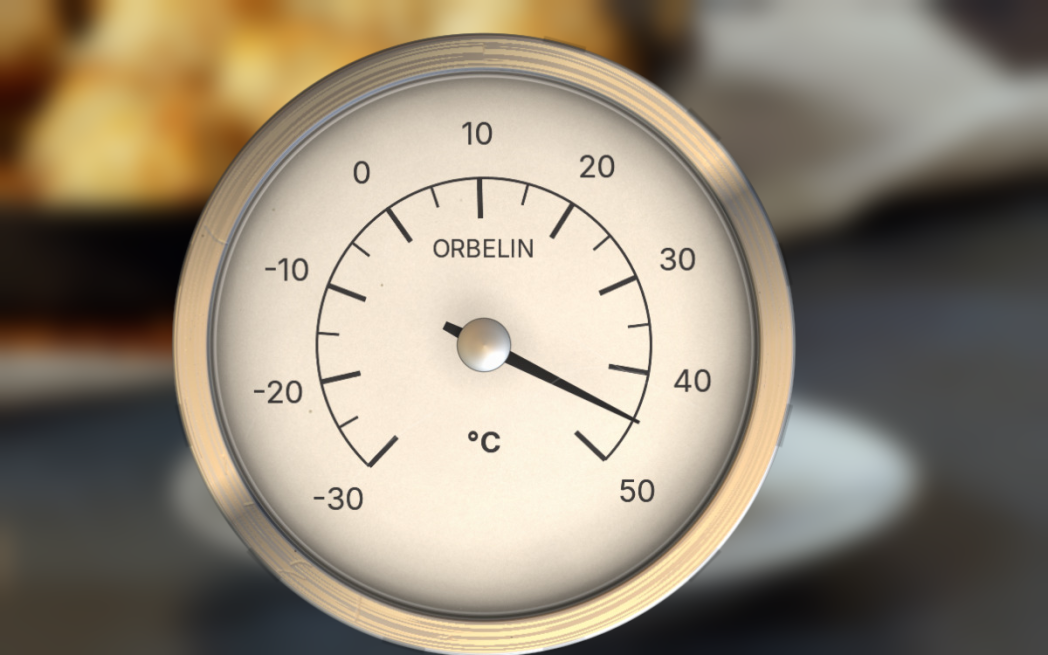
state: 45°C
